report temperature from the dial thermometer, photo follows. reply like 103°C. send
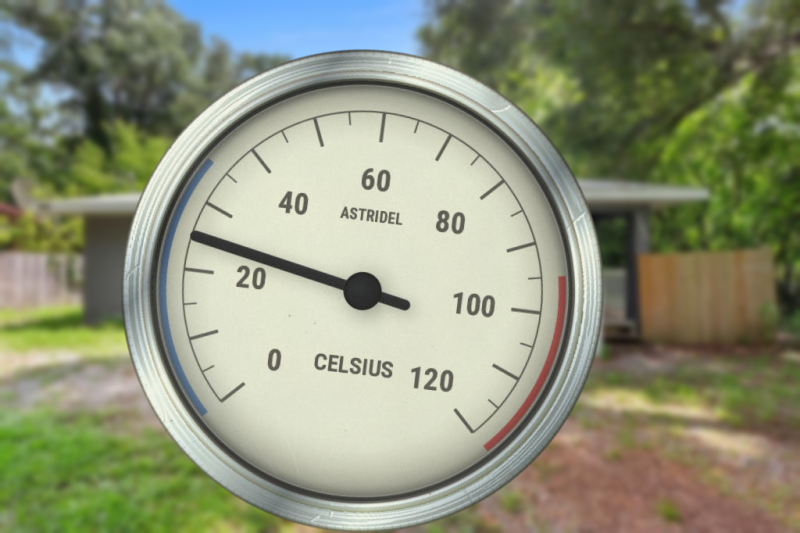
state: 25°C
